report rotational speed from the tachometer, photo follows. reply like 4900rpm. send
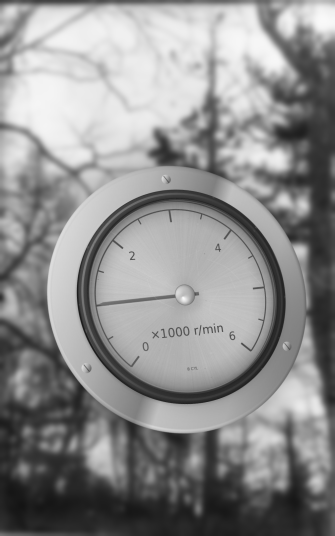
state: 1000rpm
